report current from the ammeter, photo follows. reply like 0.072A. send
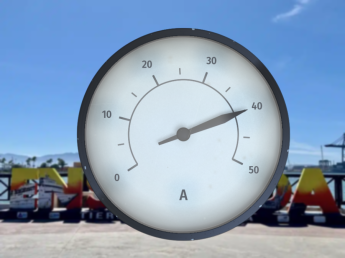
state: 40A
